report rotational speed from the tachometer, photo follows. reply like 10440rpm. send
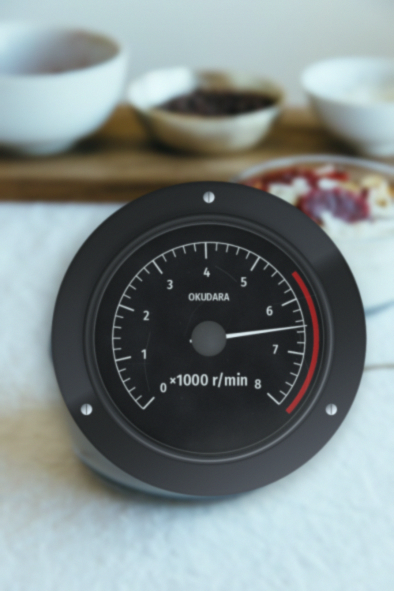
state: 6500rpm
